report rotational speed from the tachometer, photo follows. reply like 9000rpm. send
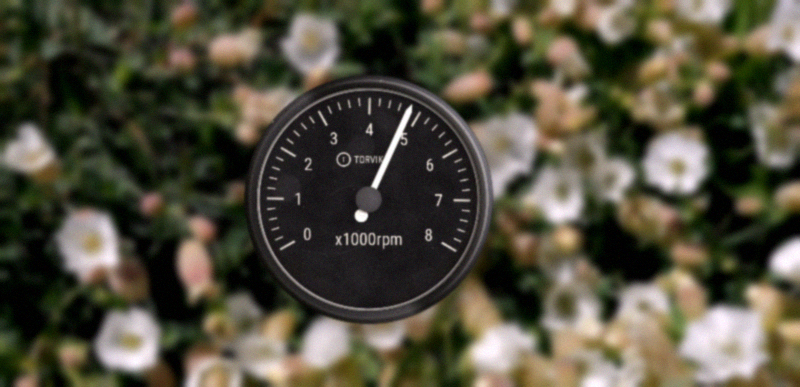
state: 4800rpm
